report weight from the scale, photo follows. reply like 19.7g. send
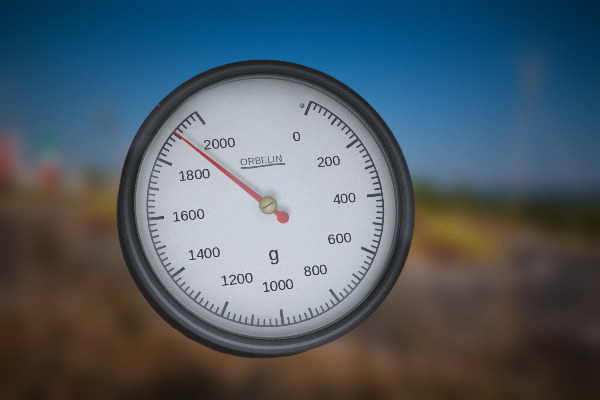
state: 1900g
